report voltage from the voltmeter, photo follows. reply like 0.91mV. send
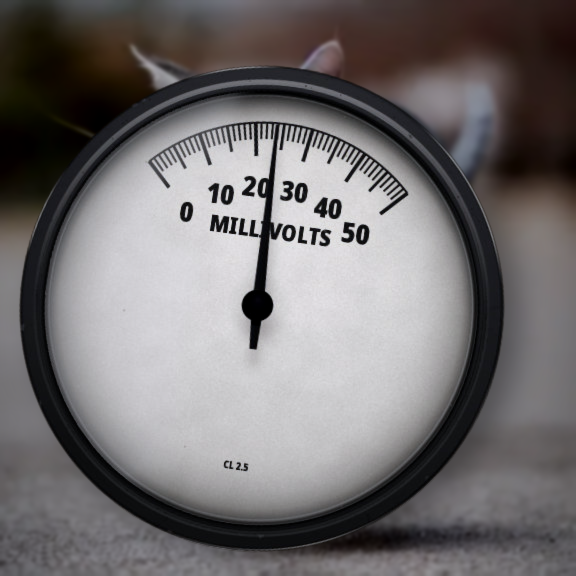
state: 24mV
